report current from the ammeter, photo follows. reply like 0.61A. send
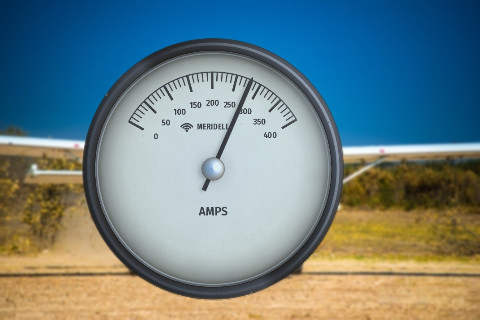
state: 280A
